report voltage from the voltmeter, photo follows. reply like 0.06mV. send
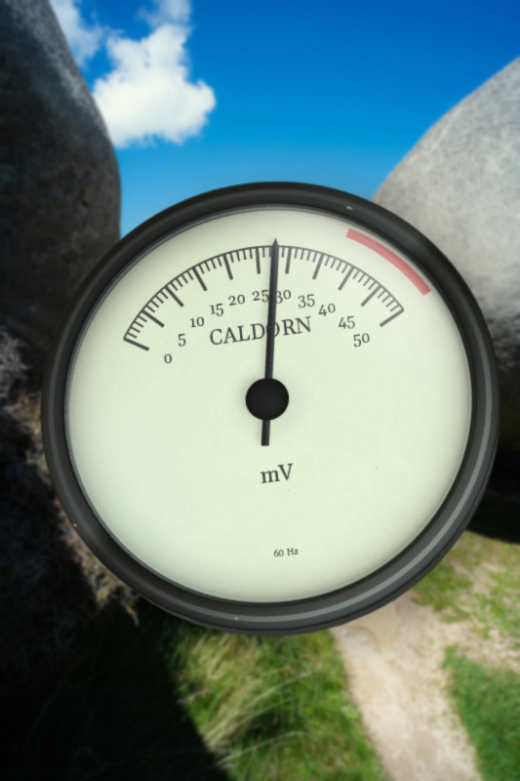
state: 28mV
